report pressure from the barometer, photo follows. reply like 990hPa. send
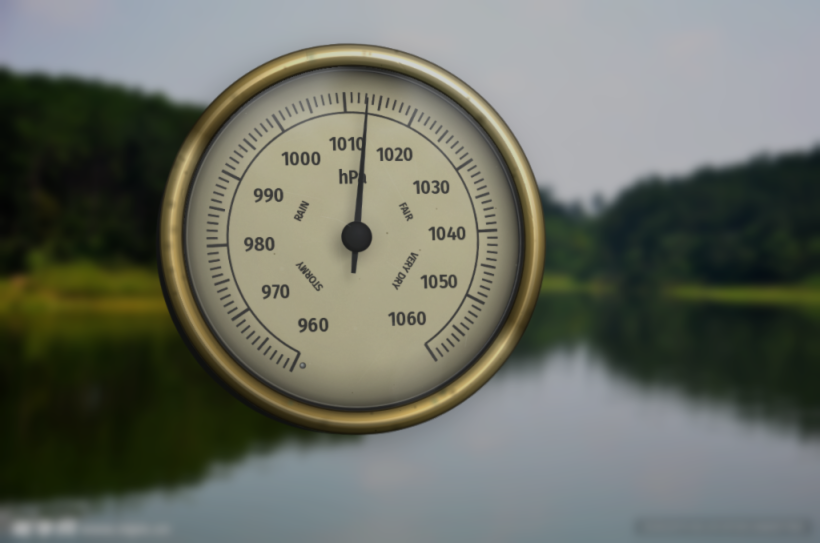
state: 1013hPa
